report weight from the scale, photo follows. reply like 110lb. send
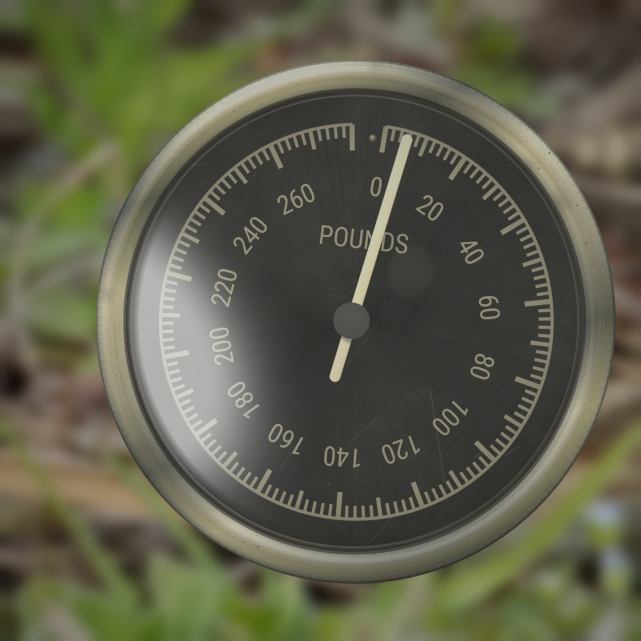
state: 6lb
